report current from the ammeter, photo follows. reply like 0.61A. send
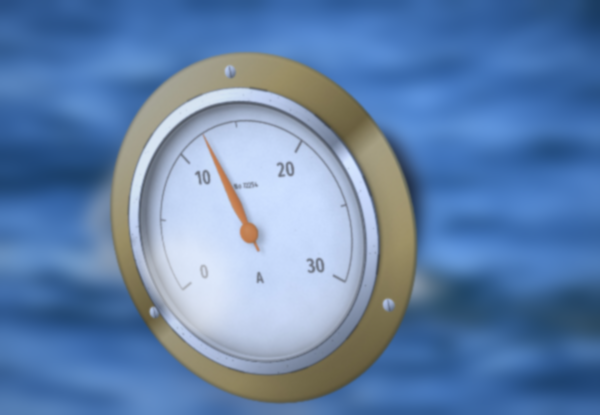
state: 12.5A
